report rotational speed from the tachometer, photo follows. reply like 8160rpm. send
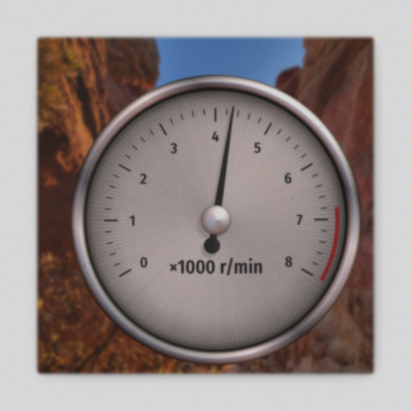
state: 4300rpm
